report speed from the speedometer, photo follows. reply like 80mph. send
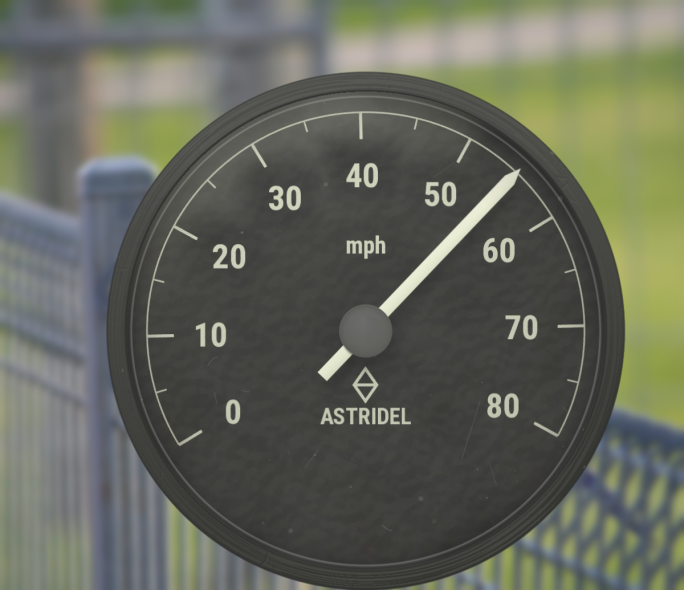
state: 55mph
